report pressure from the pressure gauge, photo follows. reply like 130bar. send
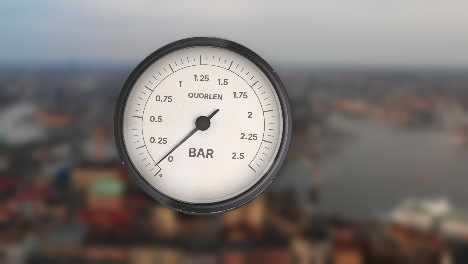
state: 0.05bar
